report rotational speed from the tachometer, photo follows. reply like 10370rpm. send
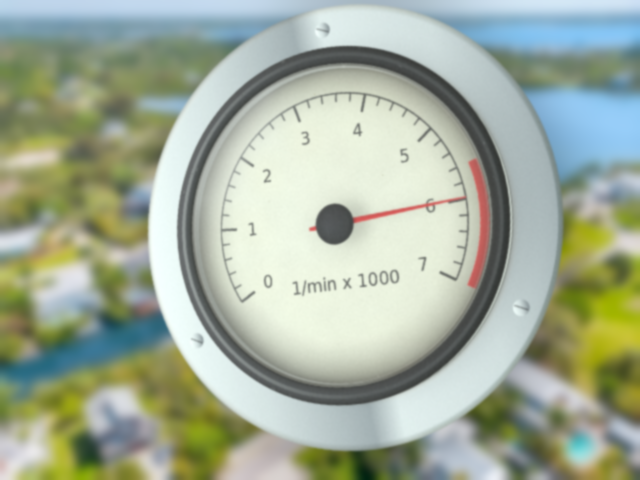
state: 6000rpm
